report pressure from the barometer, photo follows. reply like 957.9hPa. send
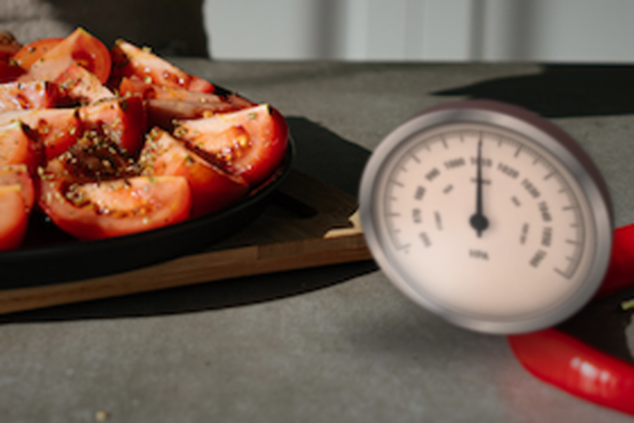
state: 1010hPa
